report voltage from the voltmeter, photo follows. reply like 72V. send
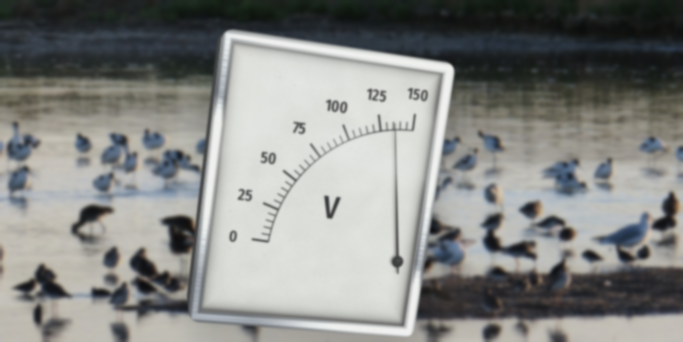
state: 135V
